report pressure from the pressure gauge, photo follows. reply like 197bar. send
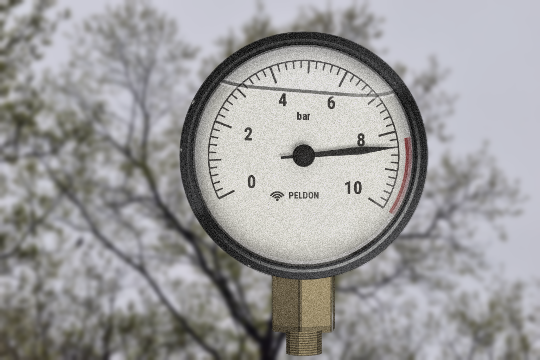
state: 8.4bar
